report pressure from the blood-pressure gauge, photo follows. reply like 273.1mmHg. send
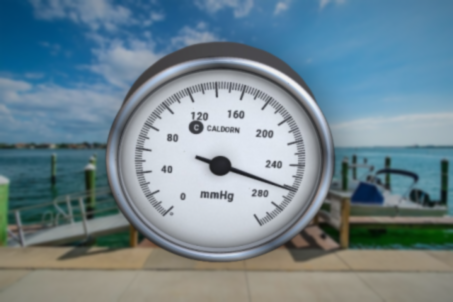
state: 260mmHg
